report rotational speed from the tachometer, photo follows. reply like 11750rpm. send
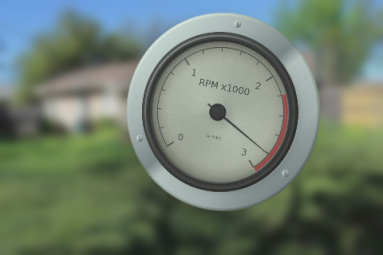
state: 2800rpm
